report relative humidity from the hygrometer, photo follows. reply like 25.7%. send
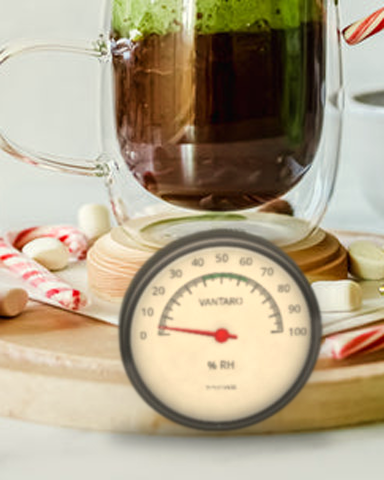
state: 5%
